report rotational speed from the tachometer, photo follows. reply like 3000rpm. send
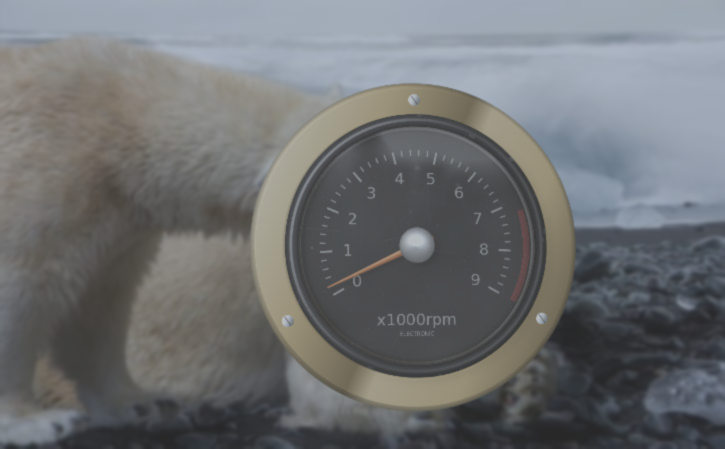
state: 200rpm
